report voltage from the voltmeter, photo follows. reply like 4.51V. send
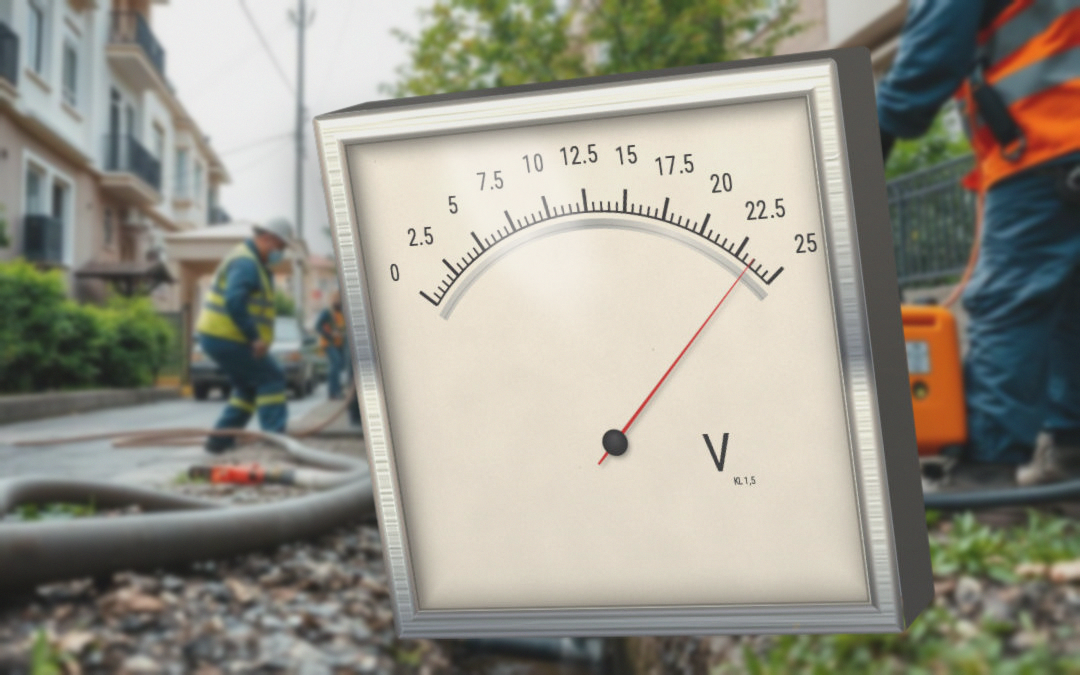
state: 23.5V
